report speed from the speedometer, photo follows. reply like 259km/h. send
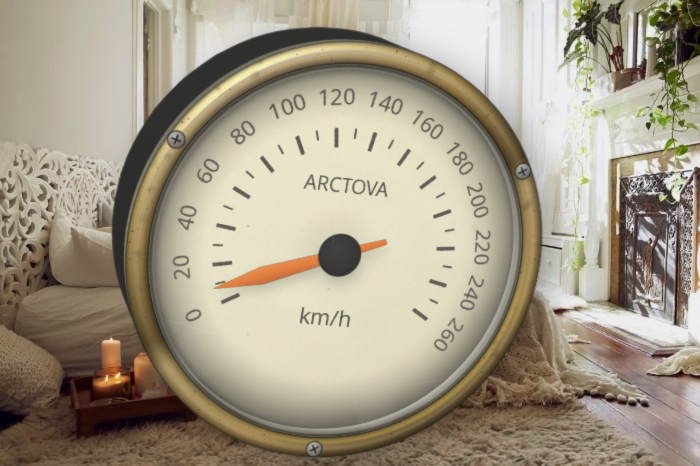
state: 10km/h
